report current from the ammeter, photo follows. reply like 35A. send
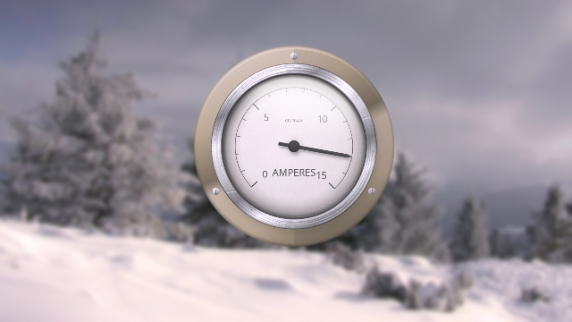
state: 13A
